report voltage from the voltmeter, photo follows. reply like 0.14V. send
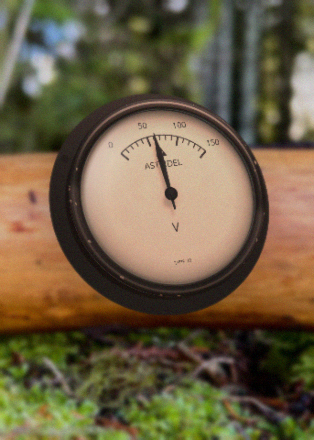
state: 60V
